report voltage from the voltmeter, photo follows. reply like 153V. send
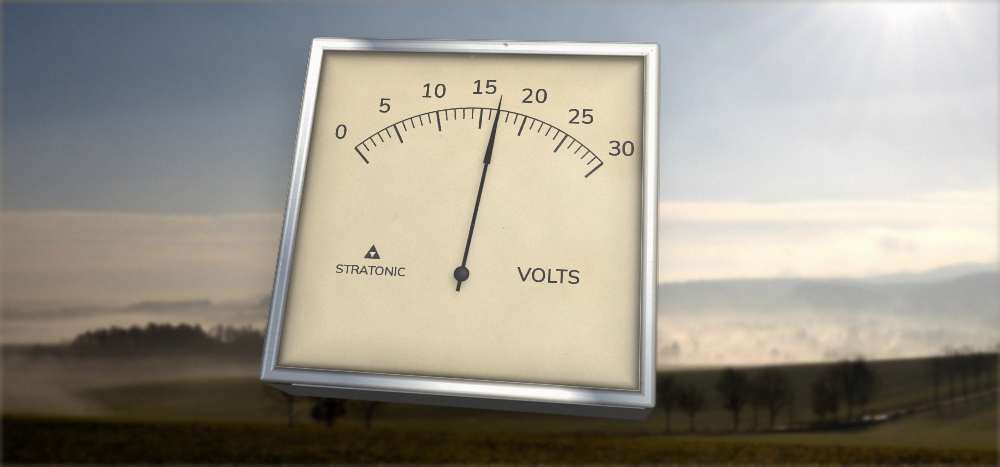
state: 17V
